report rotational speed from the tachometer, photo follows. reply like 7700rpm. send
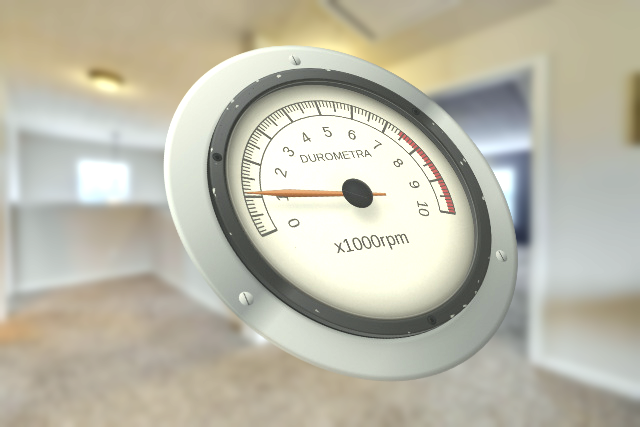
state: 1000rpm
